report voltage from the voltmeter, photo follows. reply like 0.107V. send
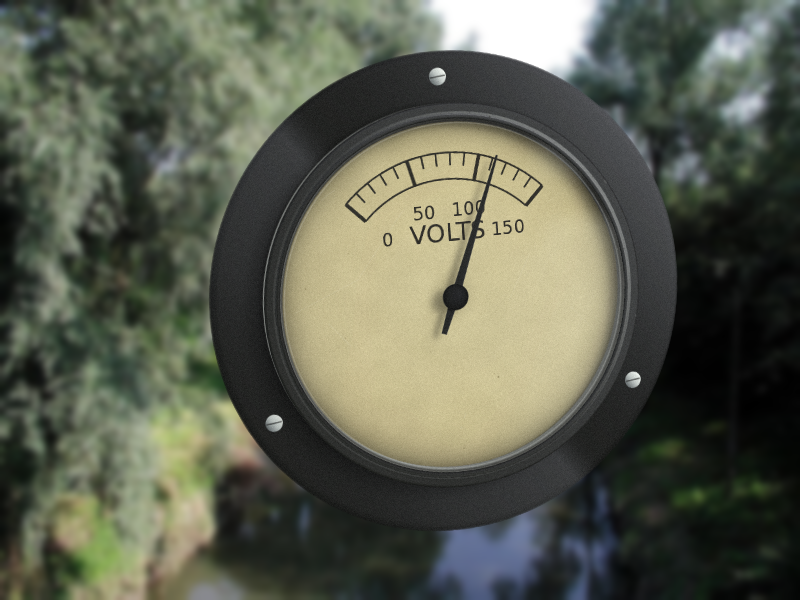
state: 110V
